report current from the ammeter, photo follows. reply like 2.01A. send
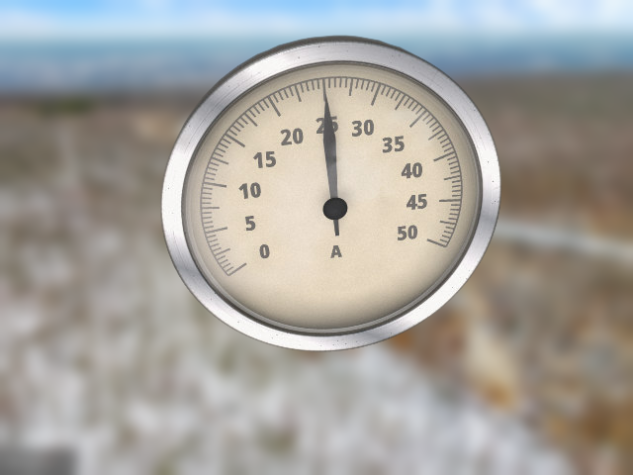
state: 25A
